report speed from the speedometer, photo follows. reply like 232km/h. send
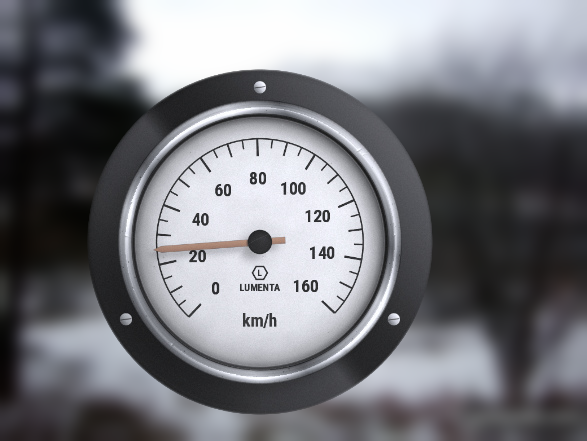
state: 25km/h
